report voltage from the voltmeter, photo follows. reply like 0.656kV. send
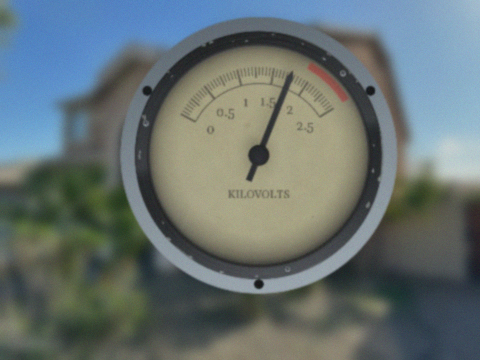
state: 1.75kV
